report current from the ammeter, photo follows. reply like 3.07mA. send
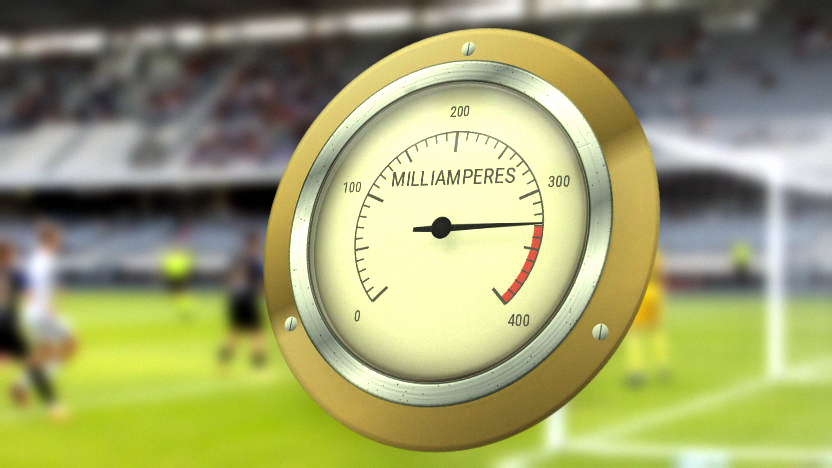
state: 330mA
